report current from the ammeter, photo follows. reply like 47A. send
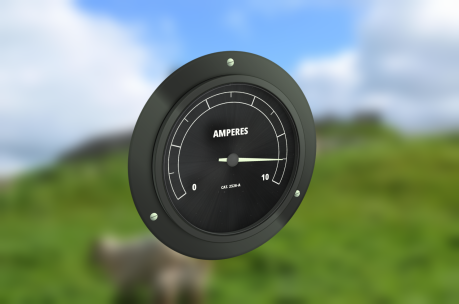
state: 9A
